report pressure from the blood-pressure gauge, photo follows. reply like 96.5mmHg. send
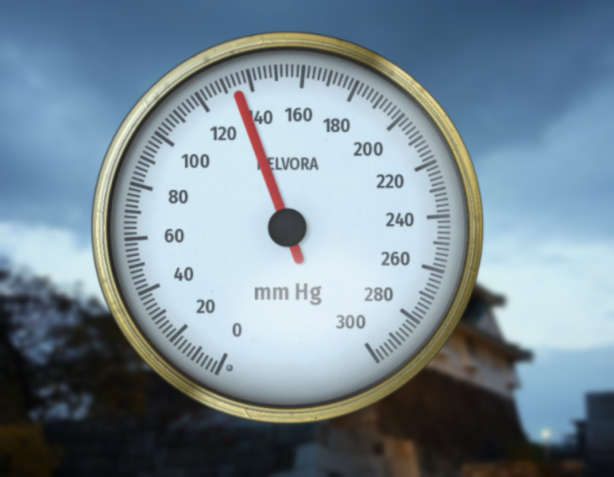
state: 134mmHg
